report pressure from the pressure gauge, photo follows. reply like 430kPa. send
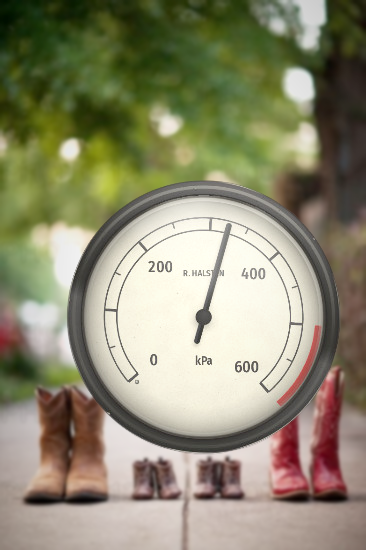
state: 325kPa
